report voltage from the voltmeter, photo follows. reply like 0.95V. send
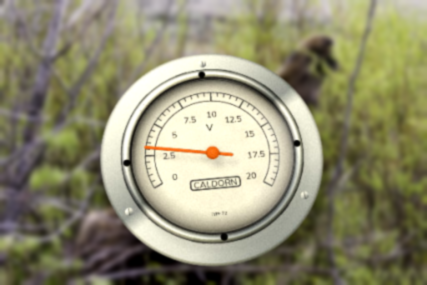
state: 3V
